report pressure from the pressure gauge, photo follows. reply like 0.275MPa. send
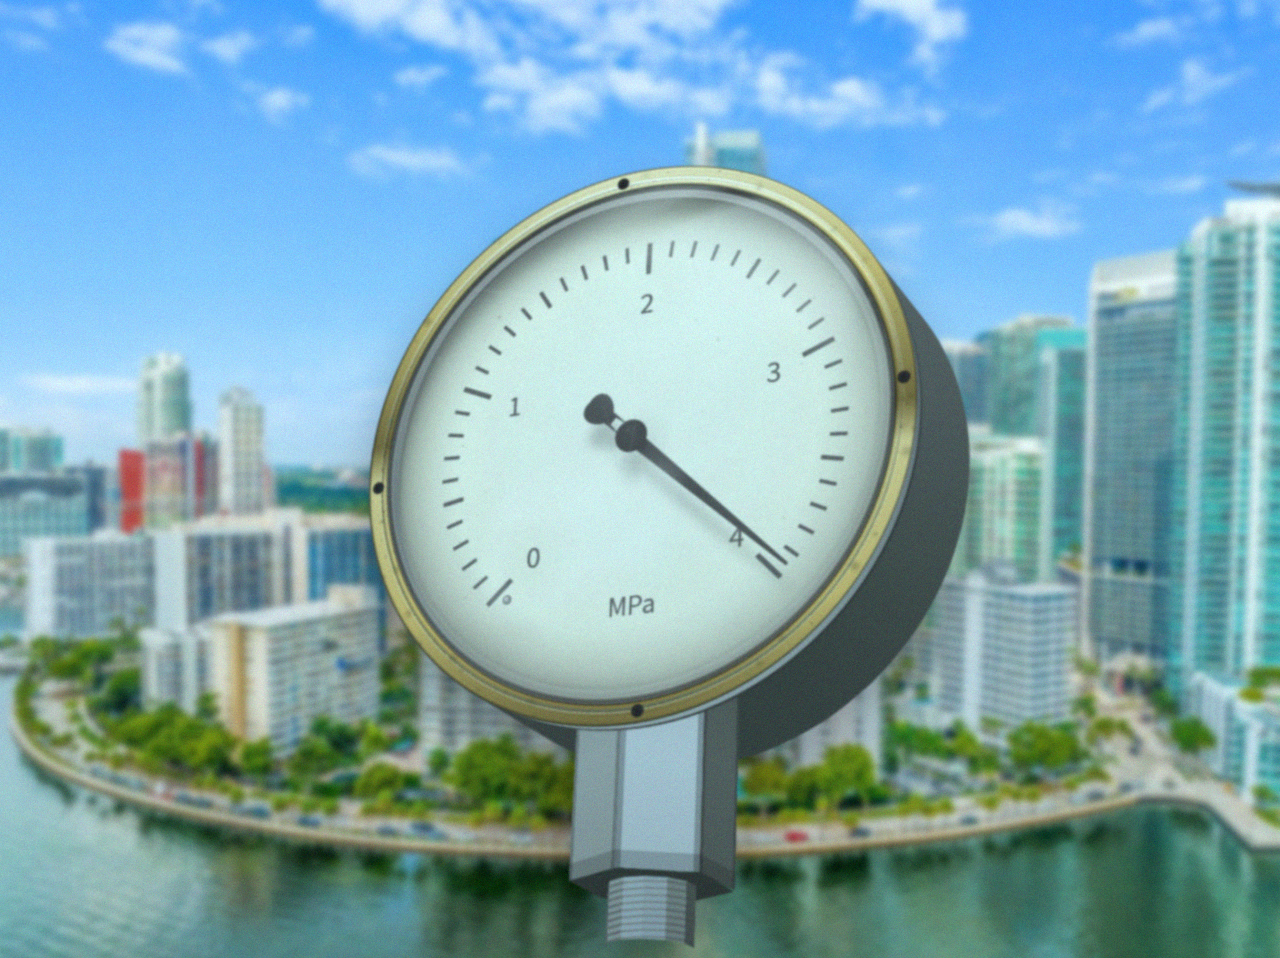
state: 3.95MPa
